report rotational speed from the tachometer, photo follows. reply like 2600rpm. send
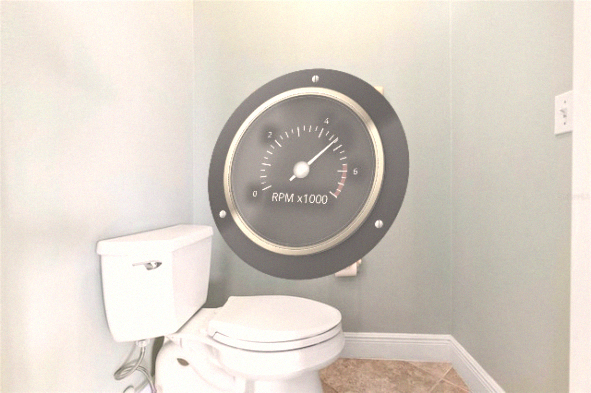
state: 4750rpm
